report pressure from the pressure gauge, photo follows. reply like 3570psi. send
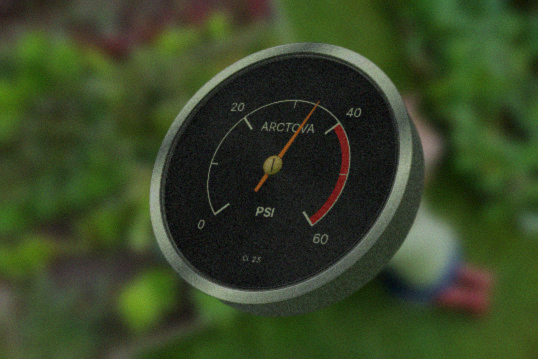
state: 35psi
